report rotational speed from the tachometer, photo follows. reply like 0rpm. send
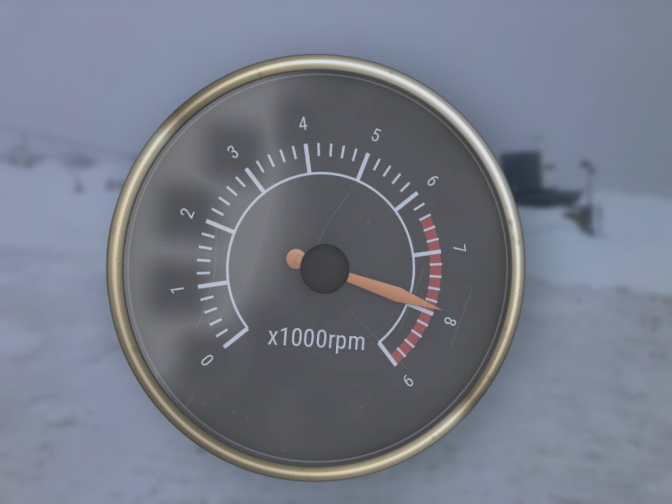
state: 7900rpm
